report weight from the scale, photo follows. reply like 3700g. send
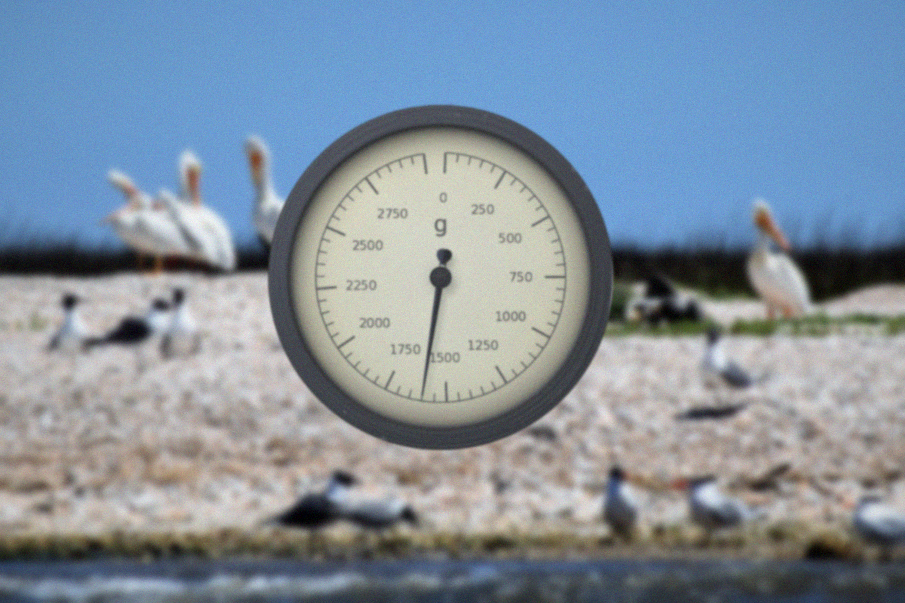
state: 1600g
